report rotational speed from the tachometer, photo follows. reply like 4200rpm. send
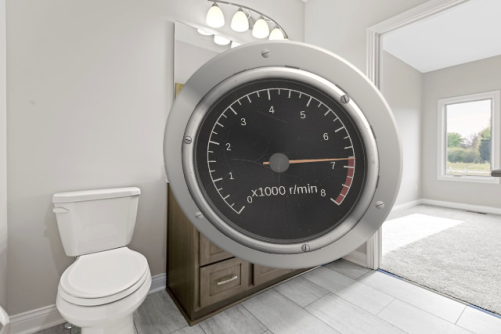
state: 6750rpm
